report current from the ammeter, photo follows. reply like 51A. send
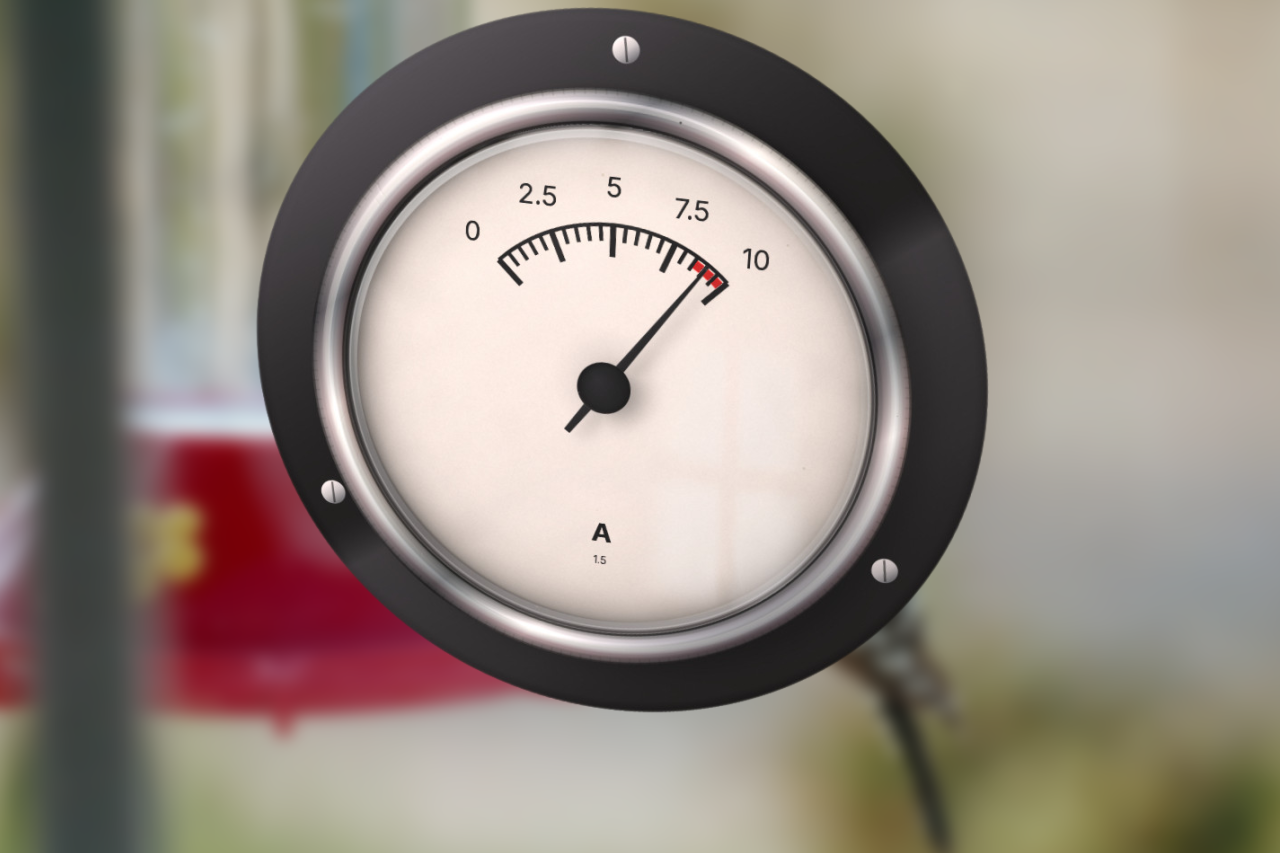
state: 9A
